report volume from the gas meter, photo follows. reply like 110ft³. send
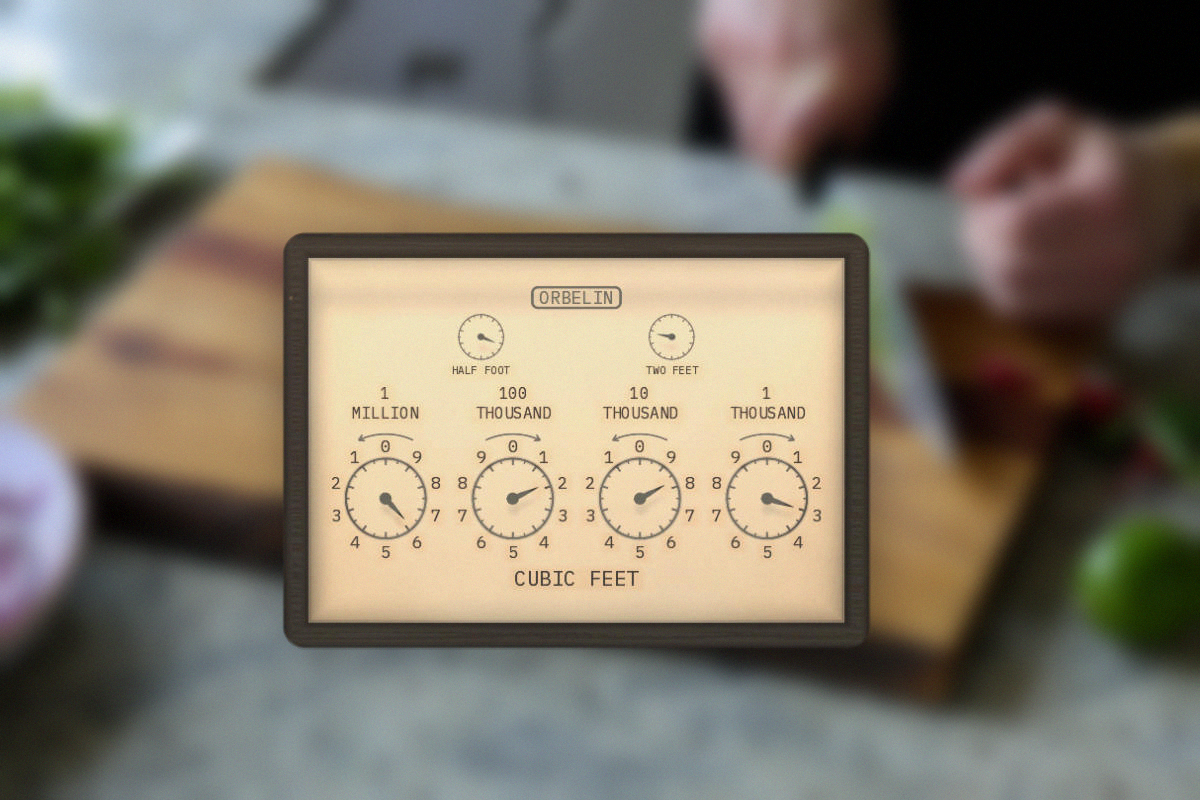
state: 618300ft³
